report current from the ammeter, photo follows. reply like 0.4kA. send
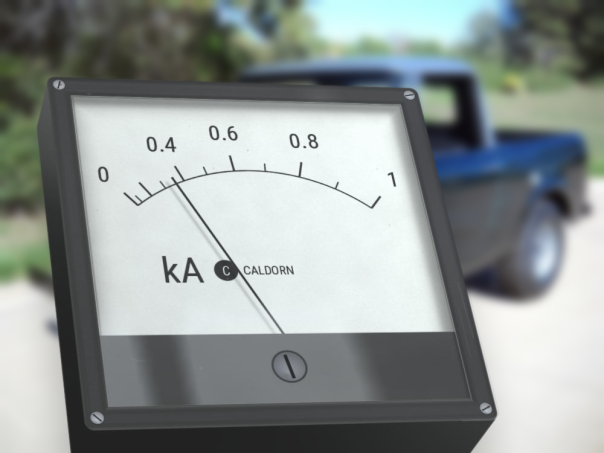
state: 0.35kA
